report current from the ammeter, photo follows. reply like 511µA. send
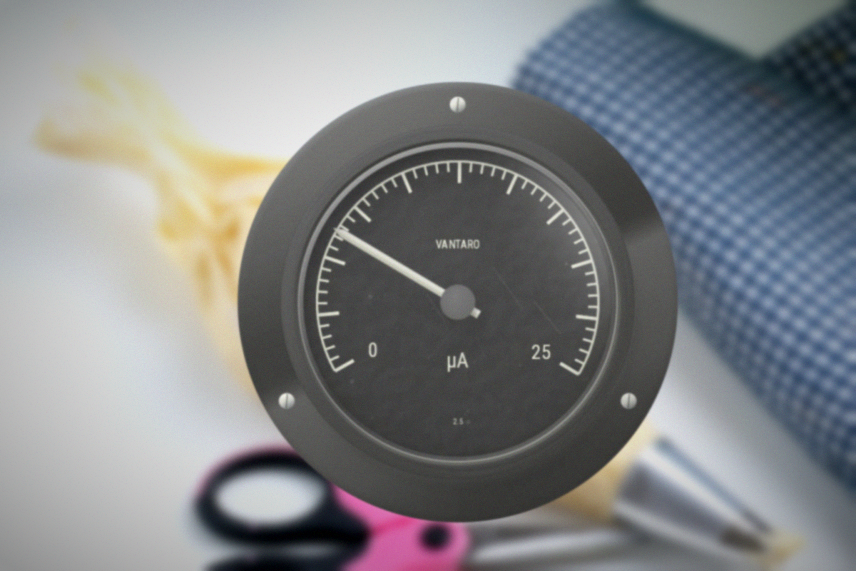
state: 6.25µA
